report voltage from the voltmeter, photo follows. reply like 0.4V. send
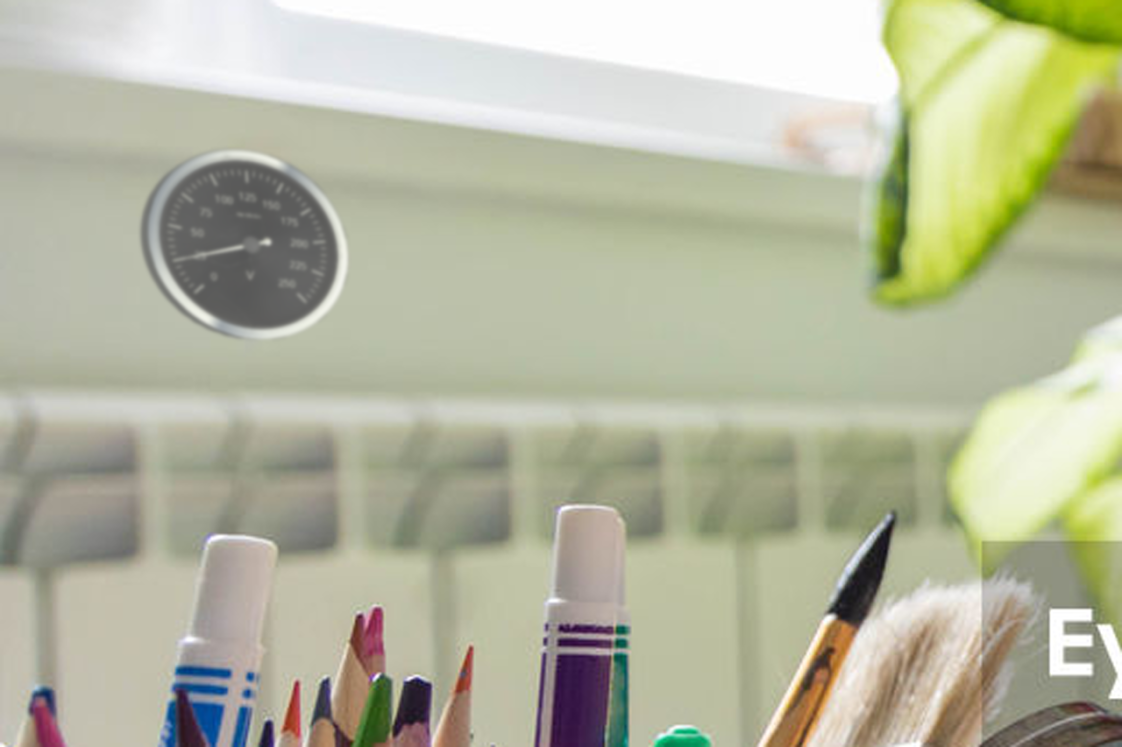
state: 25V
